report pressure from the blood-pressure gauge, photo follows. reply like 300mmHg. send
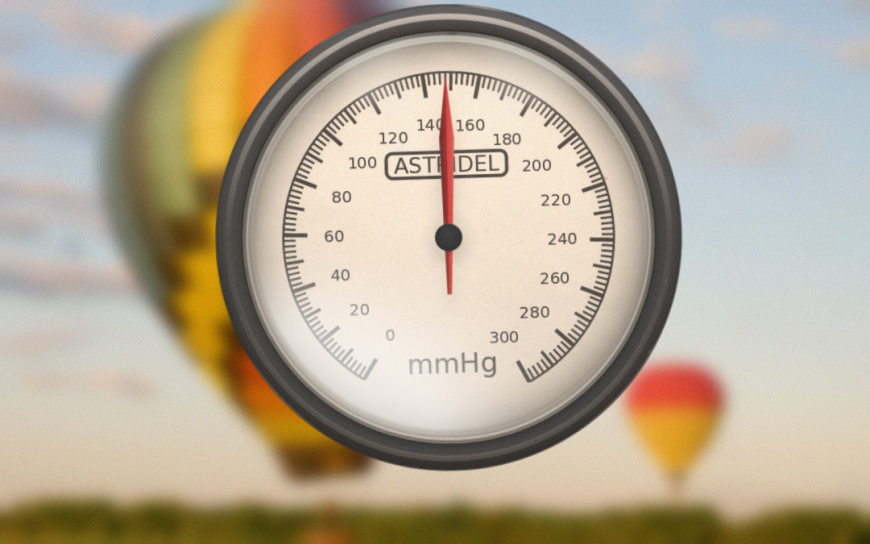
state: 148mmHg
